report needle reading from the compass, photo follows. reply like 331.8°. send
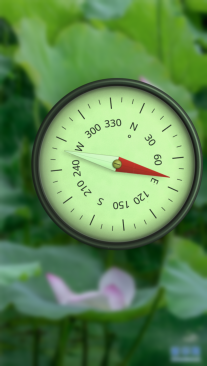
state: 80°
